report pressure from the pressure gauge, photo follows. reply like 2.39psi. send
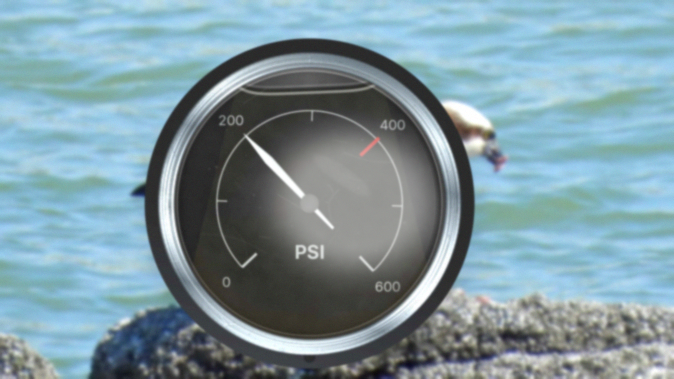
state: 200psi
